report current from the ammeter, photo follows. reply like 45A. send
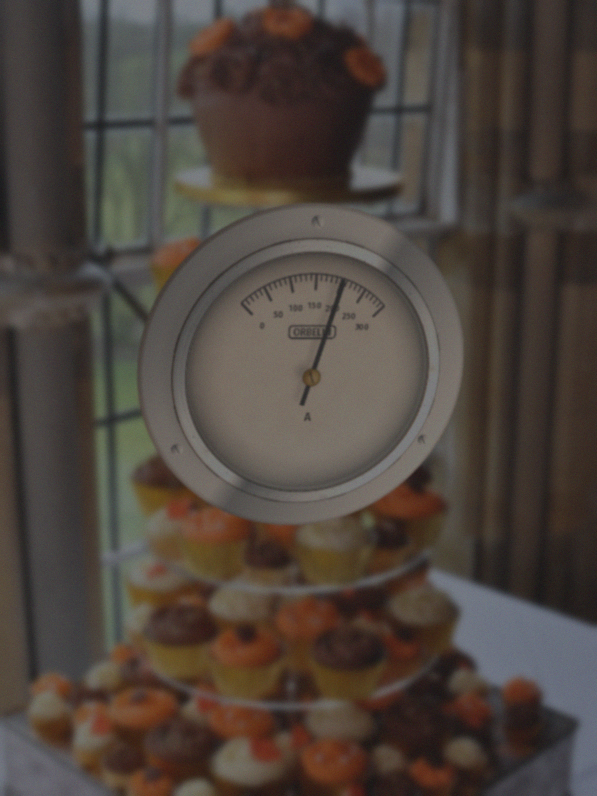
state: 200A
